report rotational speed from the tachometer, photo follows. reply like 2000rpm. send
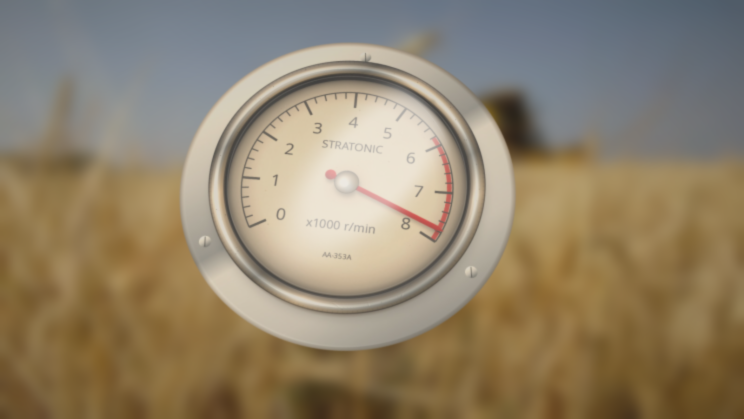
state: 7800rpm
